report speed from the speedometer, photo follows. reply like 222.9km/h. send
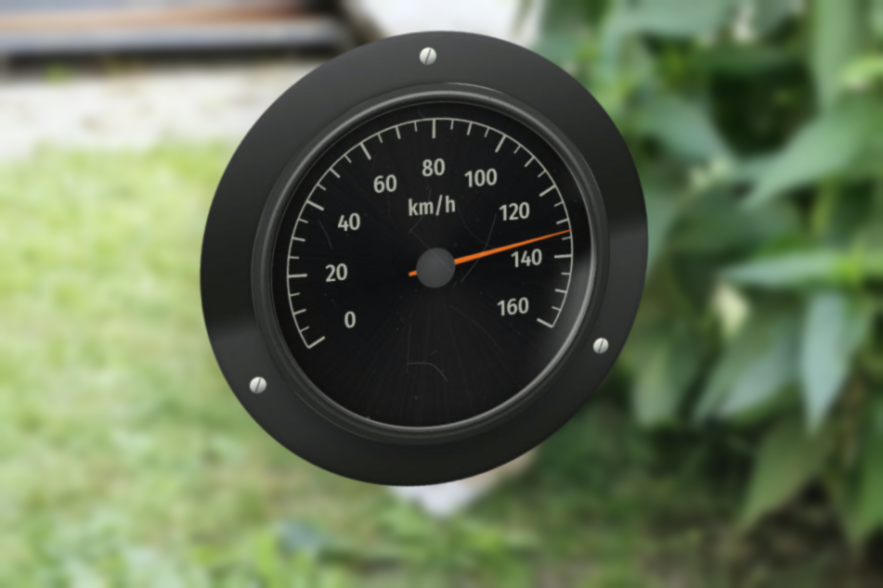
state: 132.5km/h
